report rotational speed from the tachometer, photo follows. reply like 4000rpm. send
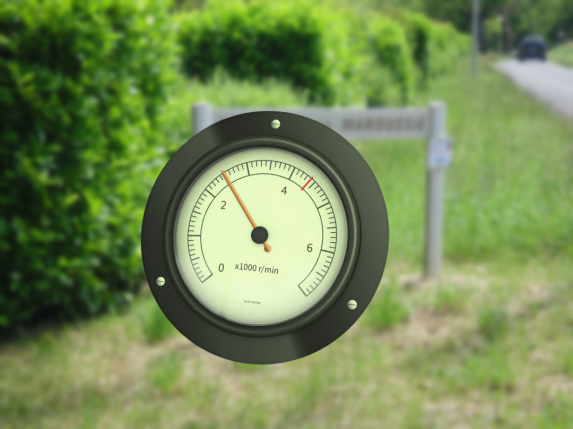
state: 2500rpm
